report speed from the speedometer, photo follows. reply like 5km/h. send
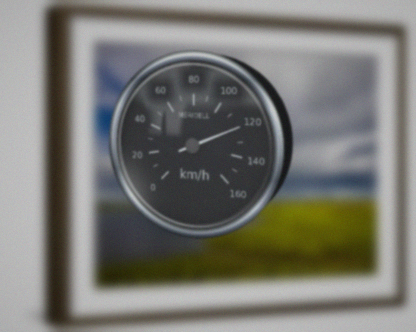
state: 120km/h
